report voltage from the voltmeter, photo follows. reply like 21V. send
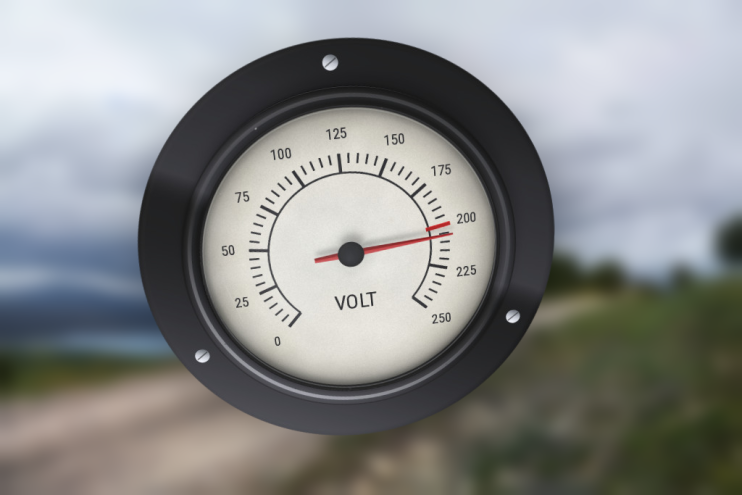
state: 205V
